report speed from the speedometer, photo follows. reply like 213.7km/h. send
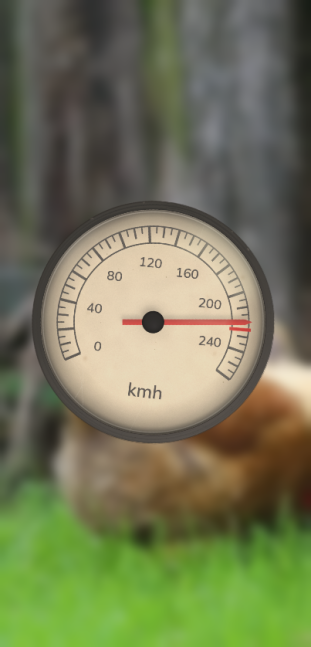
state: 220km/h
